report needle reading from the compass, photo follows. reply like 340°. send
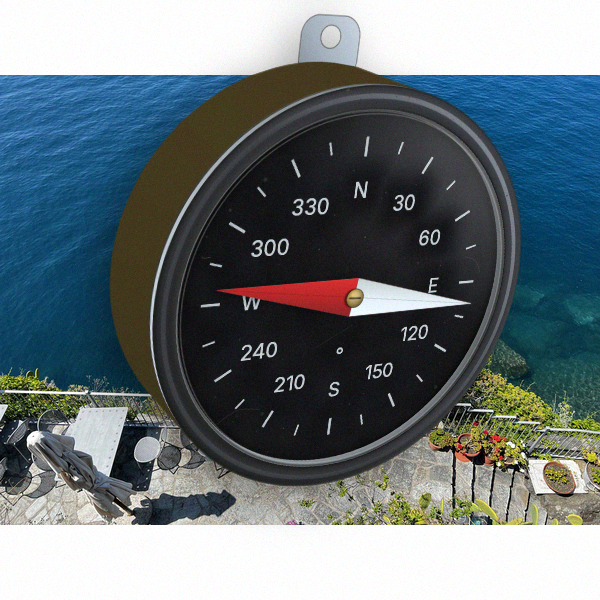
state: 277.5°
